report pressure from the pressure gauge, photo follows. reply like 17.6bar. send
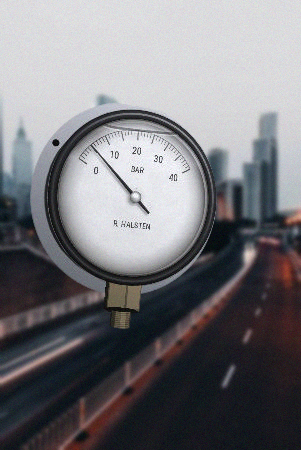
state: 5bar
